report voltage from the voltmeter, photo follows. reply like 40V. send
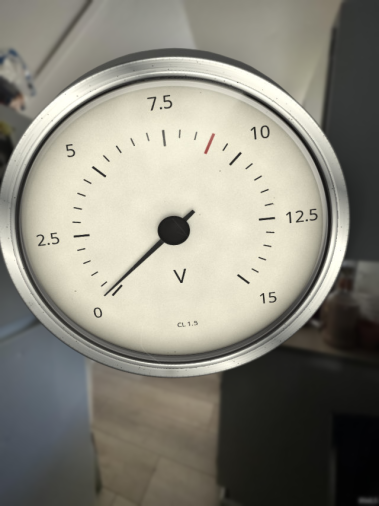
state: 0.25V
